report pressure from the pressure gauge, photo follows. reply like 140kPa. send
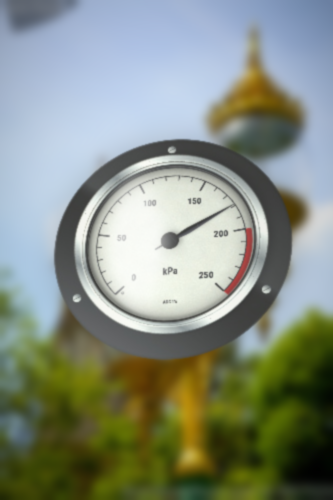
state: 180kPa
